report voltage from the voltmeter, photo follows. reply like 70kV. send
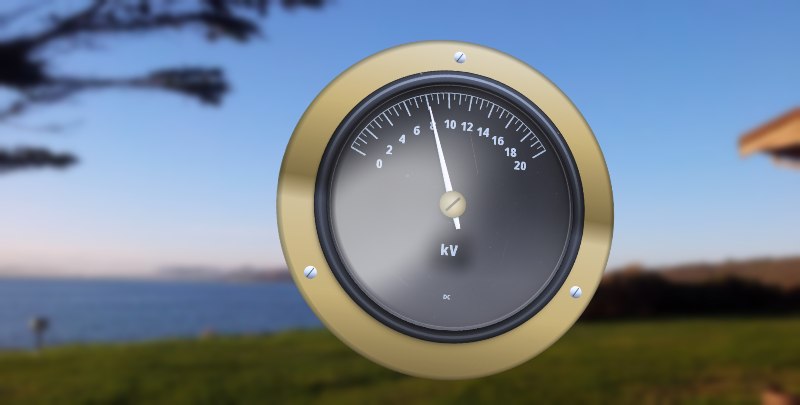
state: 8kV
